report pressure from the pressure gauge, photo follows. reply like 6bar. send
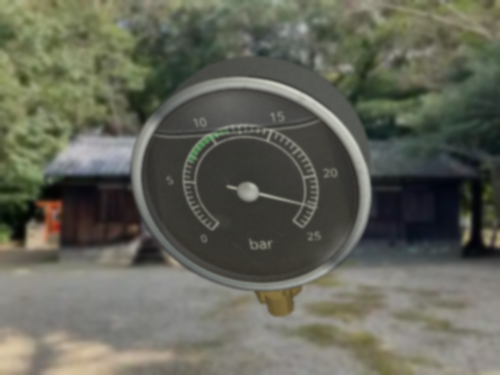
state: 22.5bar
